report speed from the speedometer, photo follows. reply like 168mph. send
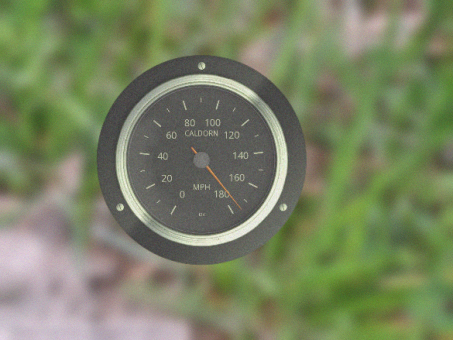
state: 175mph
